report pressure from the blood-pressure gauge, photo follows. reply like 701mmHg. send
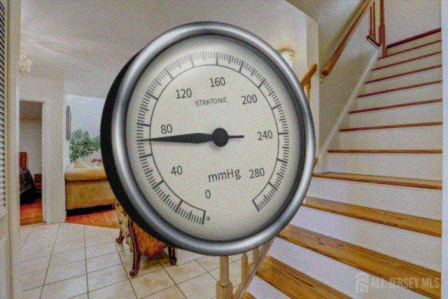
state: 70mmHg
